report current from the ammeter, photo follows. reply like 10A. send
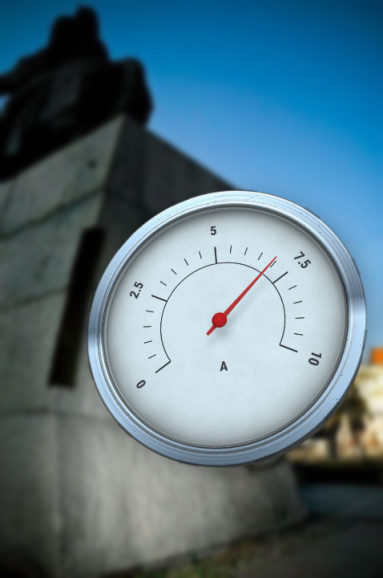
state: 7A
